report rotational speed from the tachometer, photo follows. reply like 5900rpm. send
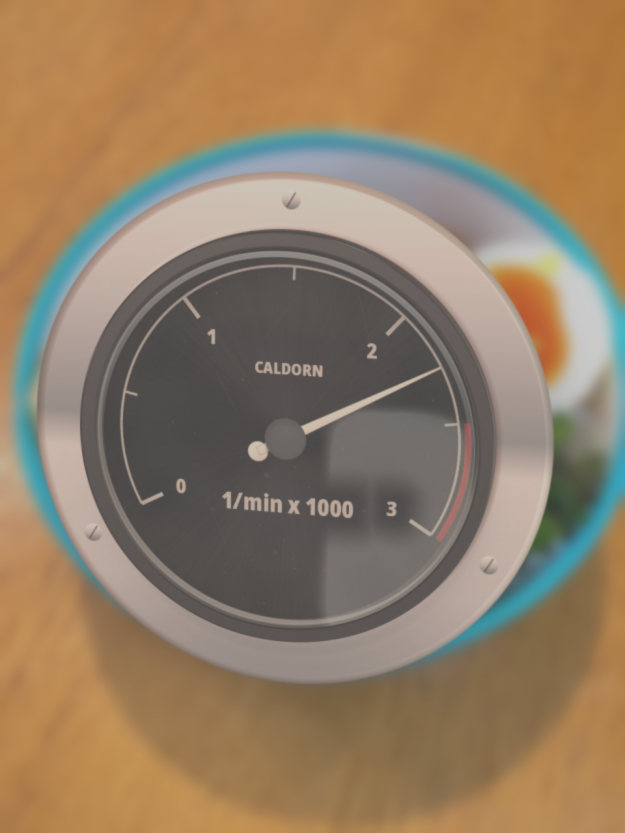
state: 2250rpm
